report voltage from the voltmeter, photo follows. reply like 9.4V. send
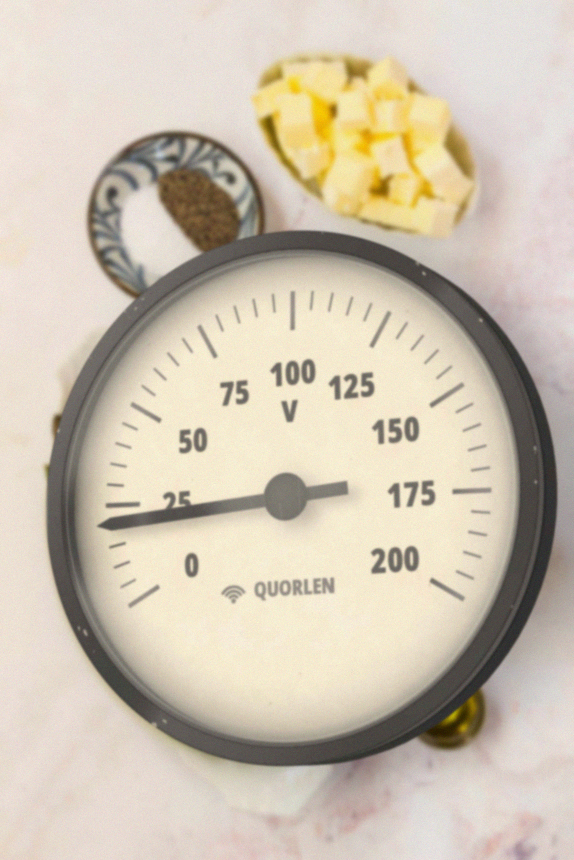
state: 20V
